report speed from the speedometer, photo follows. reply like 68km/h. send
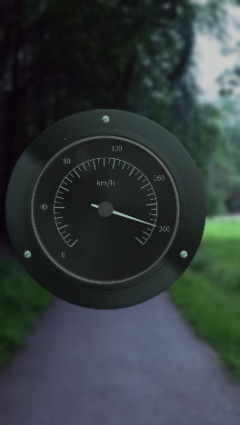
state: 200km/h
